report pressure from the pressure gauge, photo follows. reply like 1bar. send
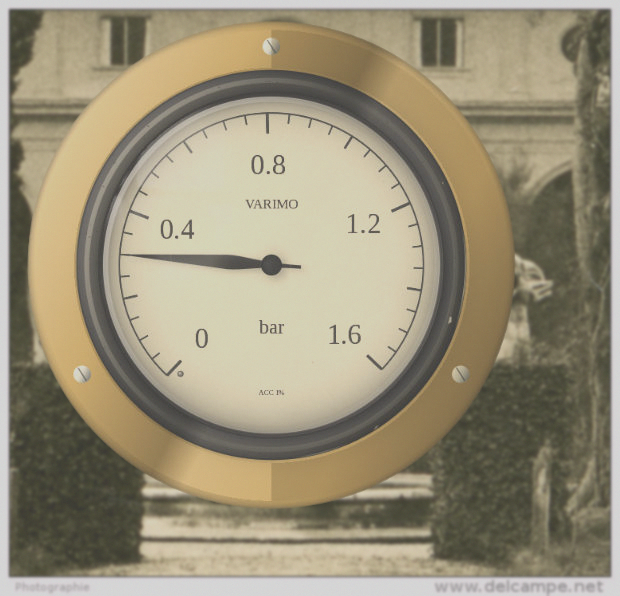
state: 0.3bar
